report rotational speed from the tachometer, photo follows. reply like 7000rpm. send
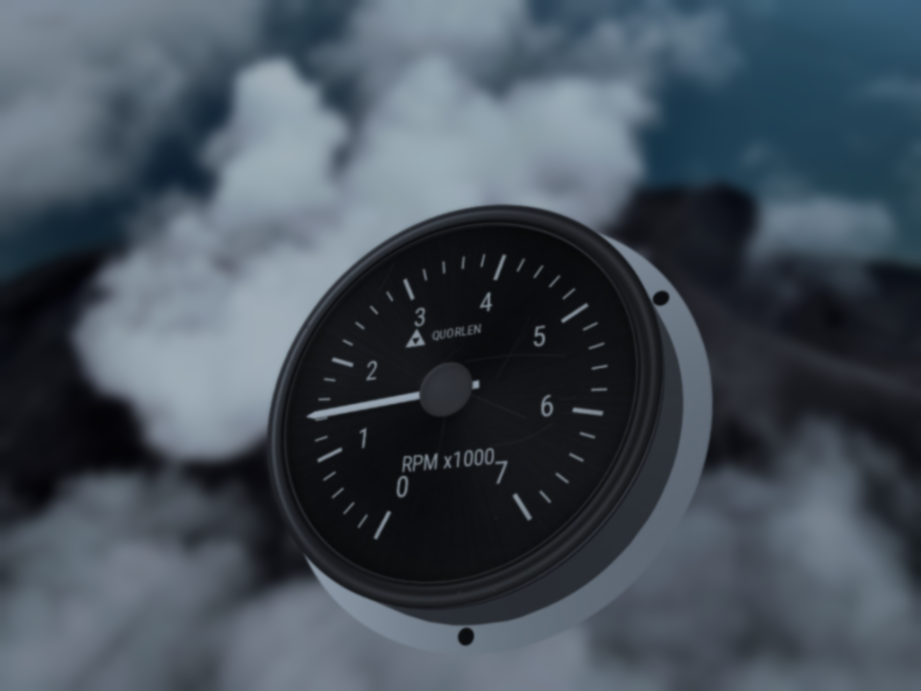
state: 1400rpm
